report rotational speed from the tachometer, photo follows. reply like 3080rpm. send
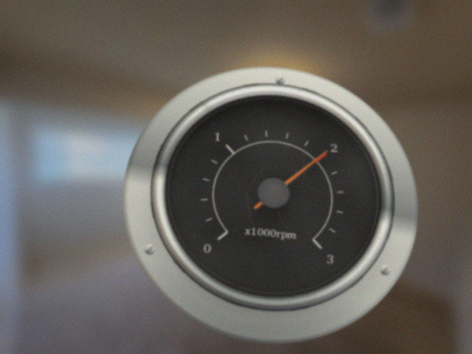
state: 2000rpm
